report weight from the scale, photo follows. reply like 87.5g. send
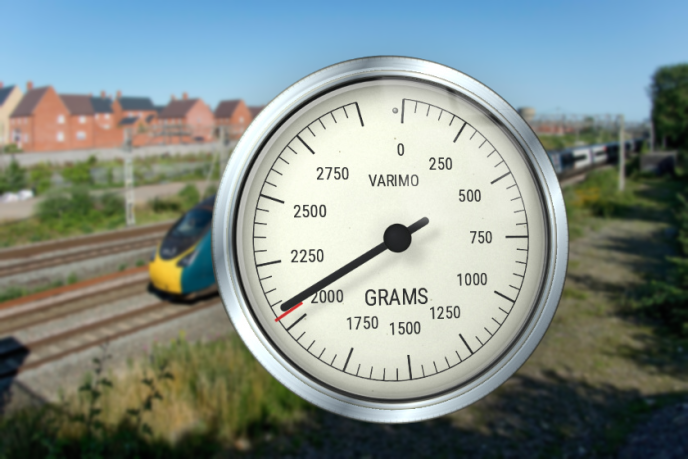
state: 2075g
